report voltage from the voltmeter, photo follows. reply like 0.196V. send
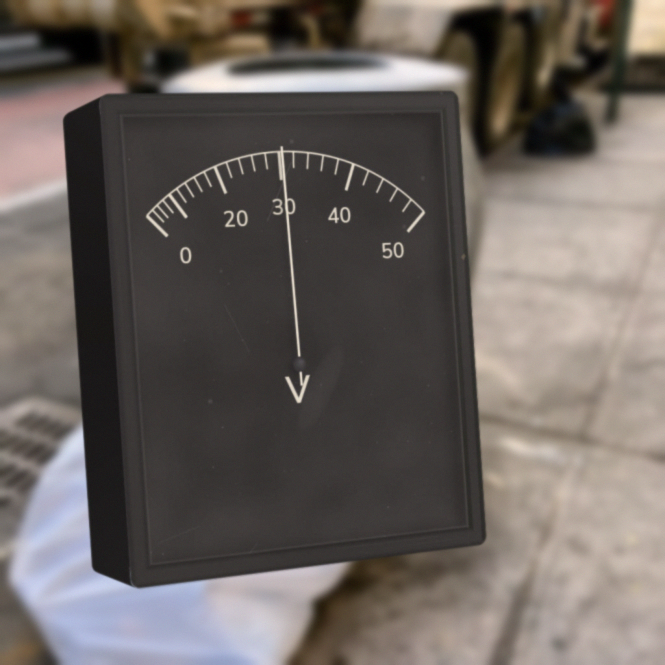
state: 30V
